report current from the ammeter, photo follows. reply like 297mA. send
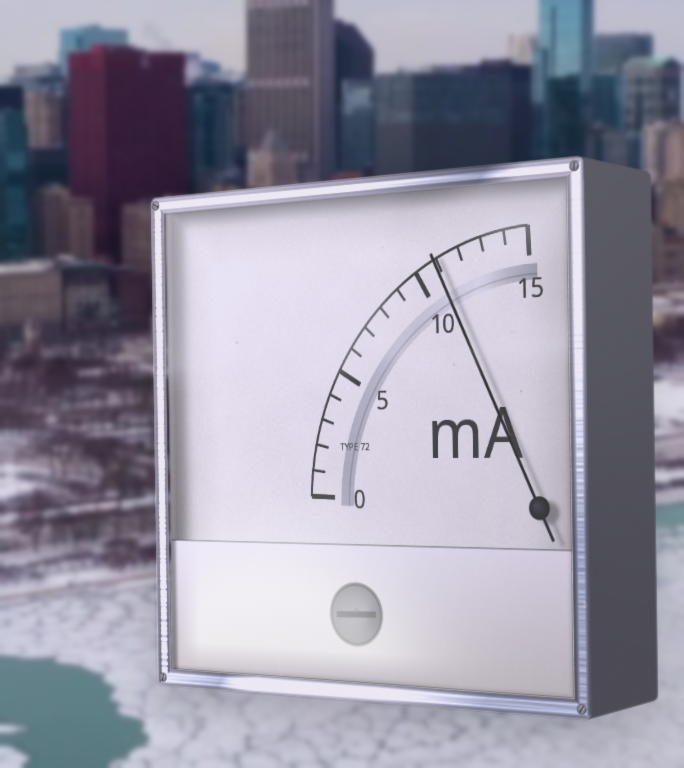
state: 11mA
